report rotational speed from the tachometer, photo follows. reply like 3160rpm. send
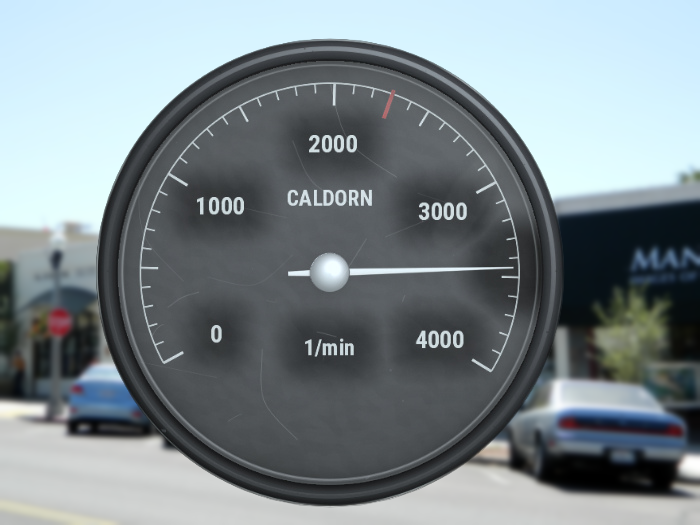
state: 3450rpm
